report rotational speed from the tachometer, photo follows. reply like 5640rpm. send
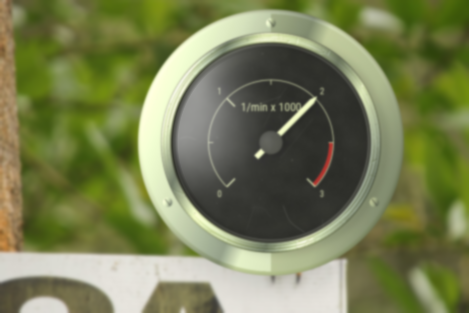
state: 2000rpm
